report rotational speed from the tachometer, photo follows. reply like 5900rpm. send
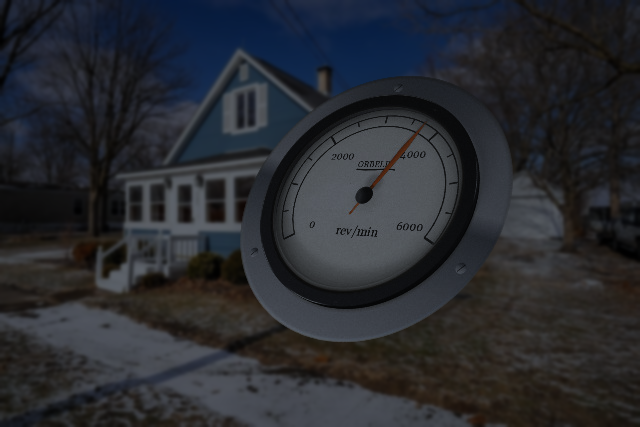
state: 3750rpm
